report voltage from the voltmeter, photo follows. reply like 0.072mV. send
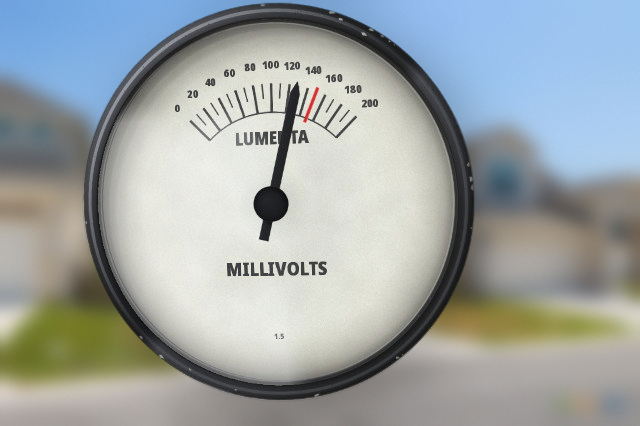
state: 130mV
